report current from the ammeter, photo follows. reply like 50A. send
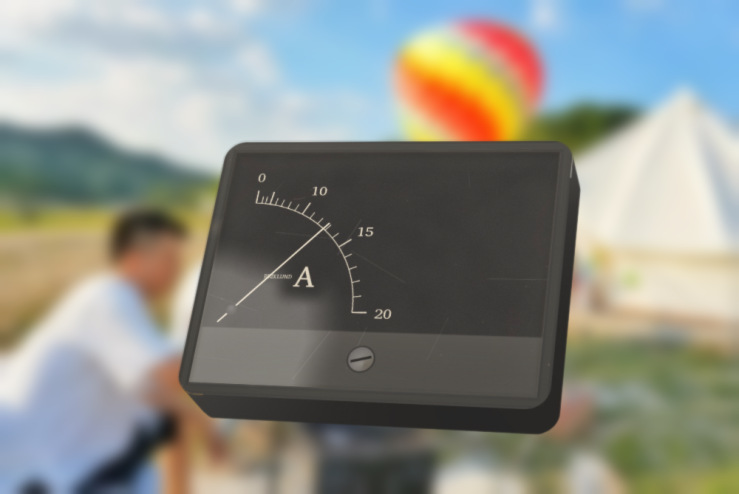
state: 13A
